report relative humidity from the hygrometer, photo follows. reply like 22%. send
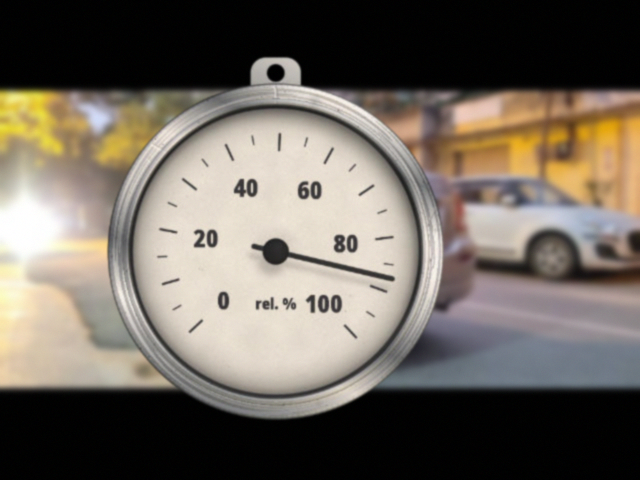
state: 87.5%
